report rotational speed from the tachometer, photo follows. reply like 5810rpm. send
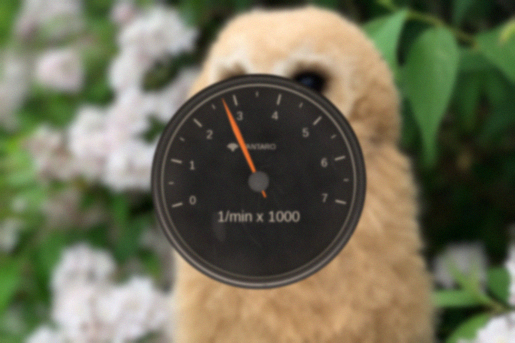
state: 2750rpm
